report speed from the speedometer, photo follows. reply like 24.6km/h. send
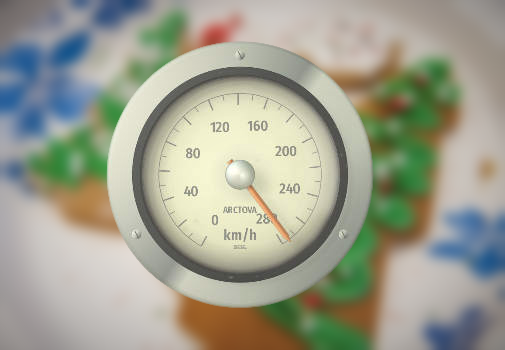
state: 275km/h
